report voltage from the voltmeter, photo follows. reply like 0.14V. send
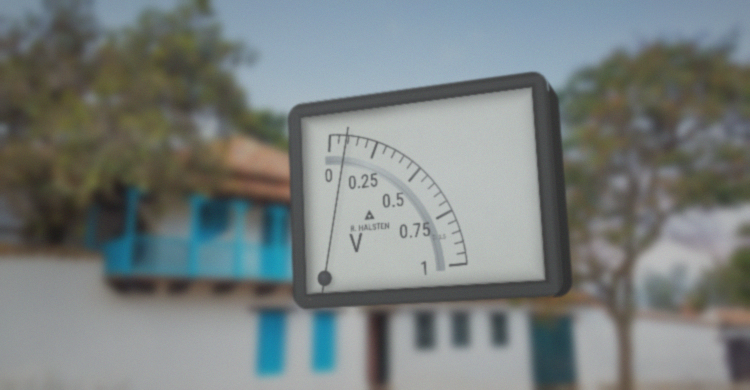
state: 0.1V
